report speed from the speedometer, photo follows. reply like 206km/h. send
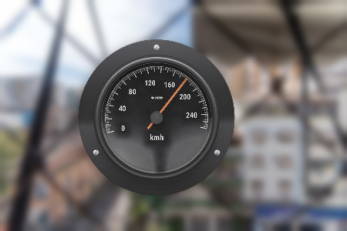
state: 180km/h
